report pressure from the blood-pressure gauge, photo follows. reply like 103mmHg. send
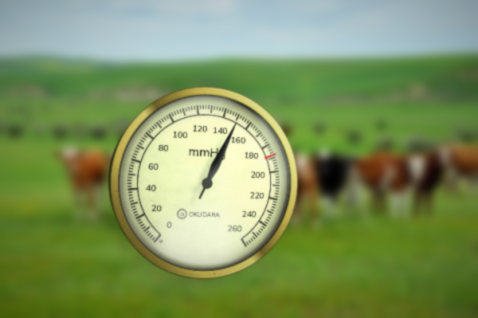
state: 150mmHg
